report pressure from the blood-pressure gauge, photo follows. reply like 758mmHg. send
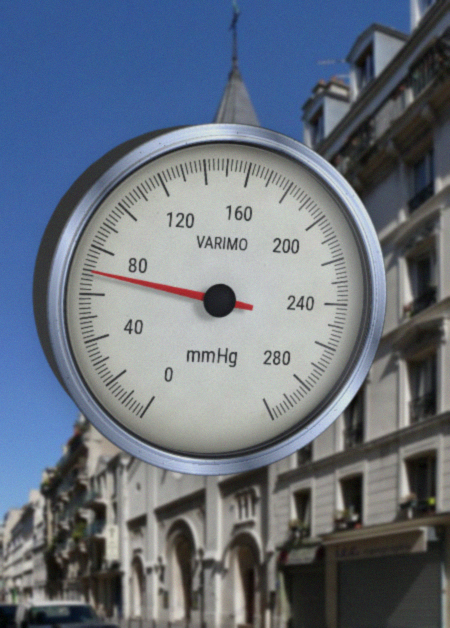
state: 70mmHg
